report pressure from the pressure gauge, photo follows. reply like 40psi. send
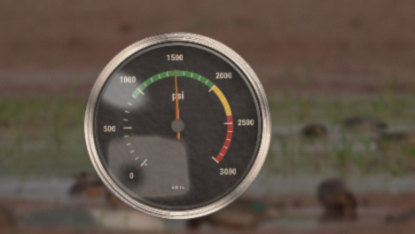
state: 1500psi
